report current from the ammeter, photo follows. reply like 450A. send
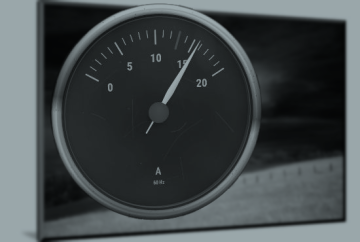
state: 15.5A
